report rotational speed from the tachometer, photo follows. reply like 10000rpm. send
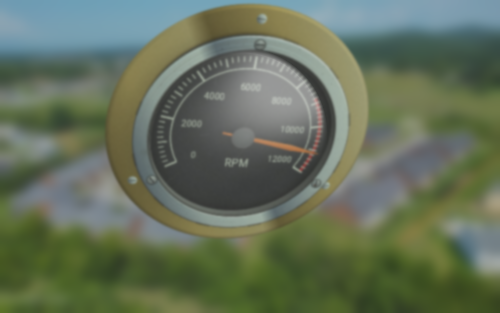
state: 11000rpm
